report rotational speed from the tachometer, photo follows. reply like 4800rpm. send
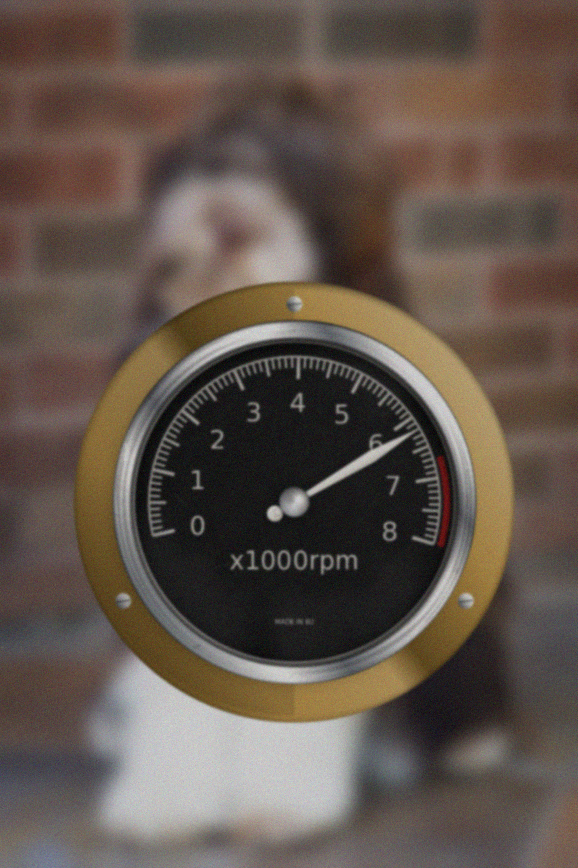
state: 6200rpm
